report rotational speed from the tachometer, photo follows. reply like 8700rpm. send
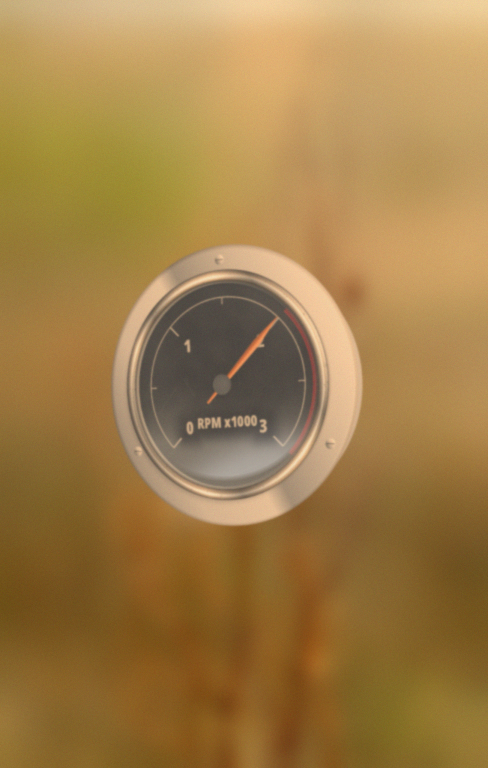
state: 2000rpm
